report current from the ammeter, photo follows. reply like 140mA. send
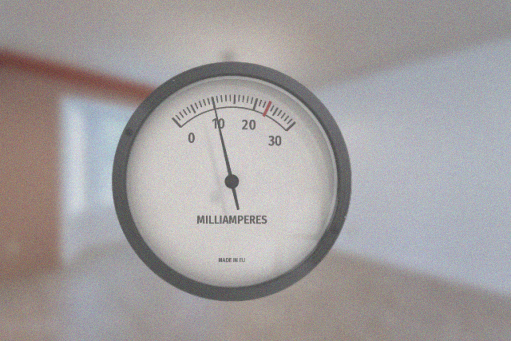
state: 10mA
